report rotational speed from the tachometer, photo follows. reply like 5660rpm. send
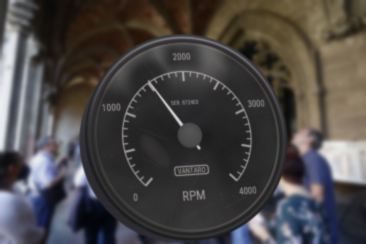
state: 1500rpm
